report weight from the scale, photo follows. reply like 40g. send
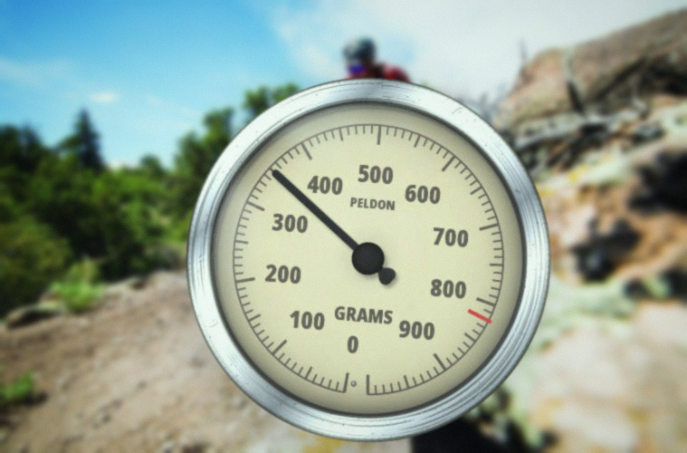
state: 350g
